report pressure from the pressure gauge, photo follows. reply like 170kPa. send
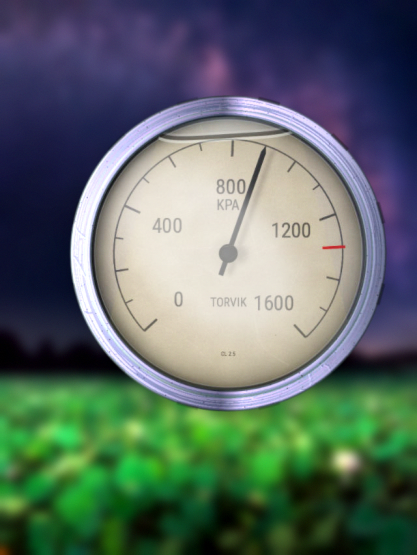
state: 900kPa
